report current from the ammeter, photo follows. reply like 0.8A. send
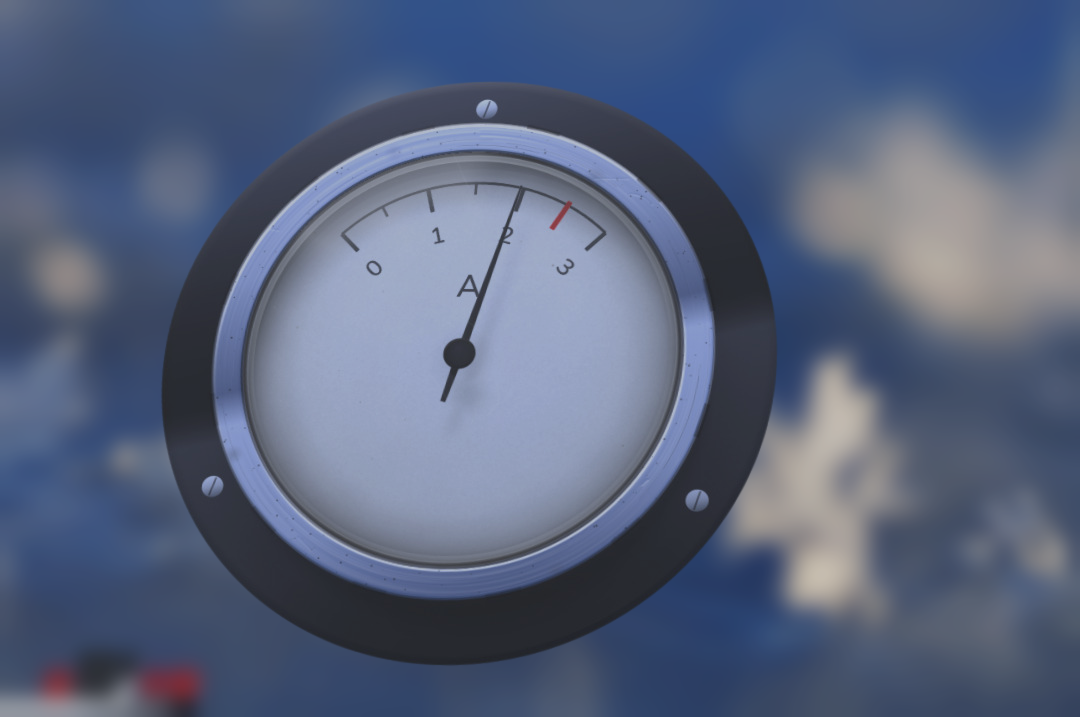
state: 2A
